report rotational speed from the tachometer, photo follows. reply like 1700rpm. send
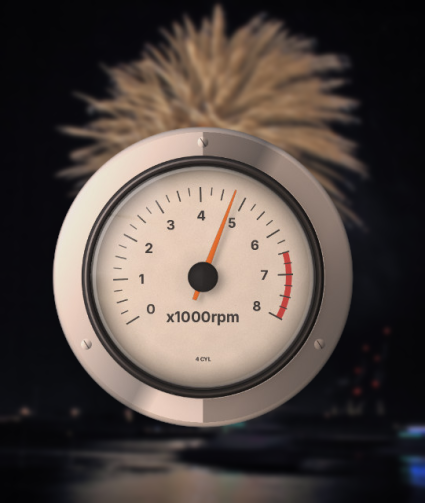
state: 4750rpm
